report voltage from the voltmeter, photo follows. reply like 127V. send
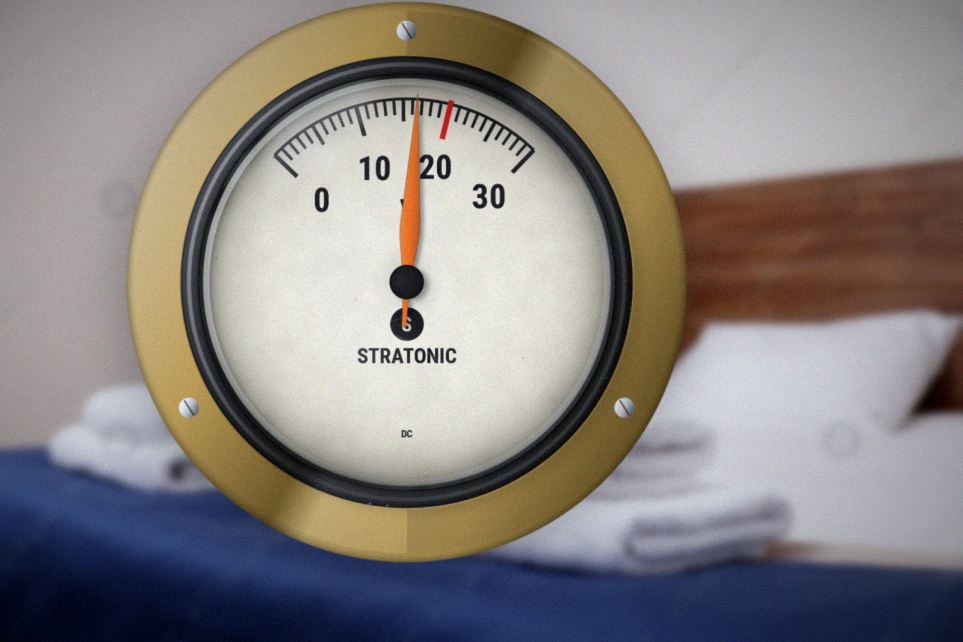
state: 16.5V
